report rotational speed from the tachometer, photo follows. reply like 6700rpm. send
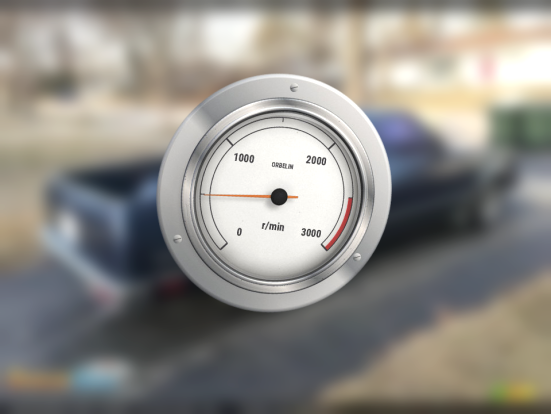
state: 500rpm
